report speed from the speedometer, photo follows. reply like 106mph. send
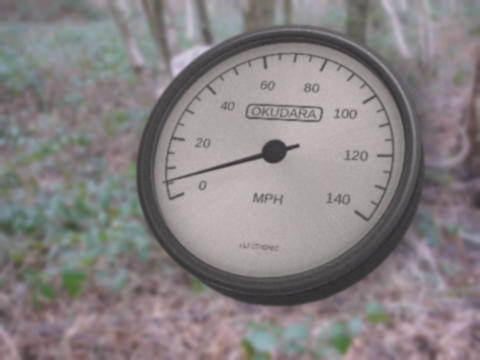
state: 5mph
